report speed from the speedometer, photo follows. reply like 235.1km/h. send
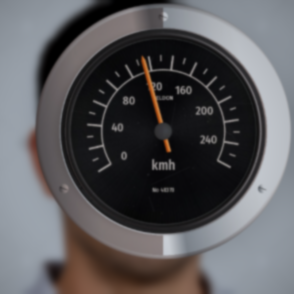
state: 115km/h
